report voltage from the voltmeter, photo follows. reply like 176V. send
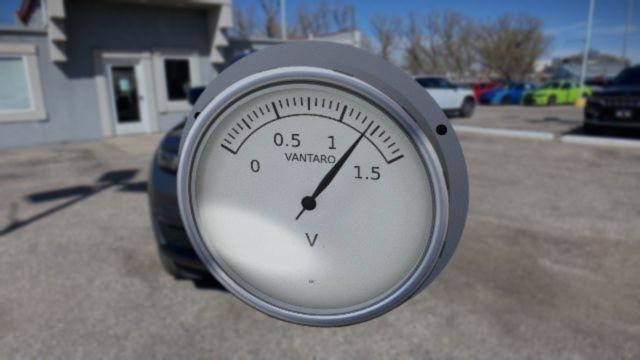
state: 1.2V
